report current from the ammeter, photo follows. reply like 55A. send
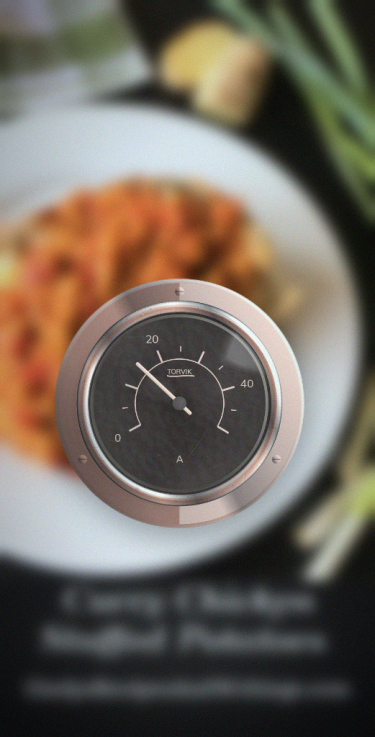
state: 15A
